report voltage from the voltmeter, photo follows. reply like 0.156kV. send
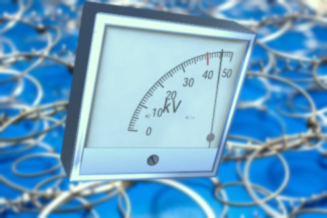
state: 45kV
